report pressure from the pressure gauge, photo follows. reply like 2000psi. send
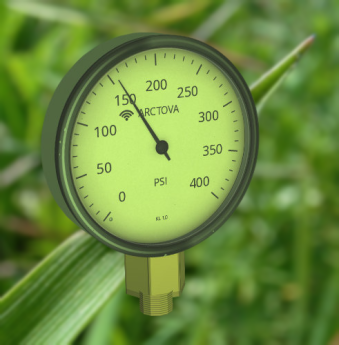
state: 155psi
